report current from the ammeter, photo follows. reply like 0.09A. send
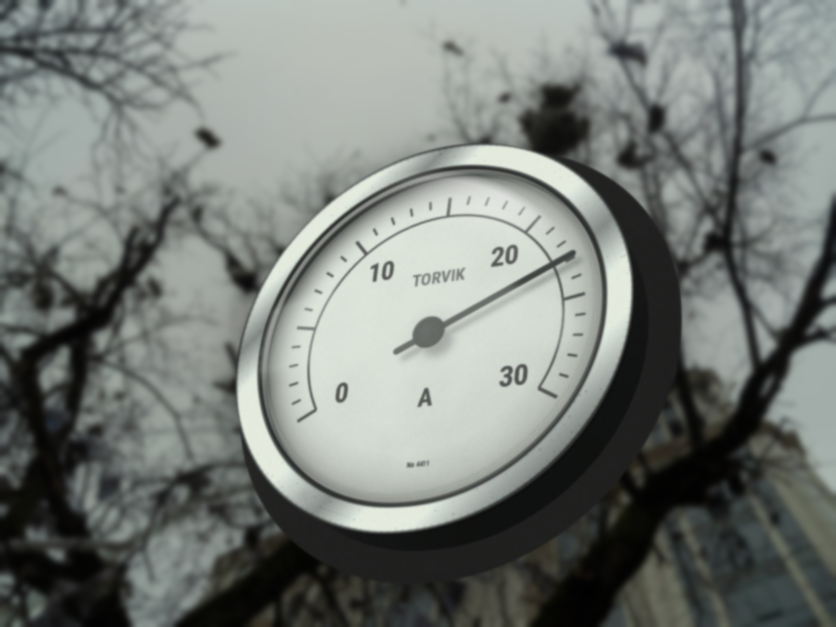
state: 23A
